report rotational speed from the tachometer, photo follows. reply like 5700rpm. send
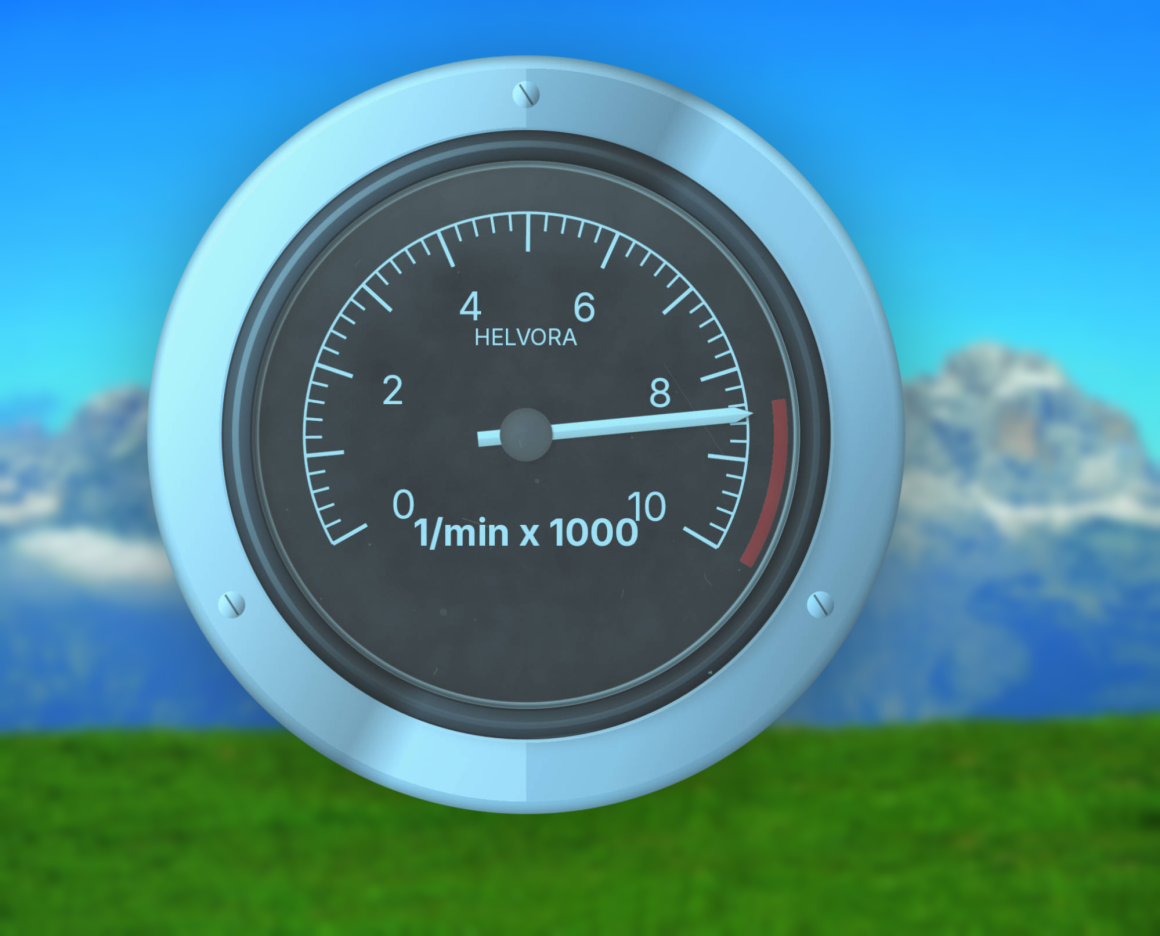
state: 8500rpm
